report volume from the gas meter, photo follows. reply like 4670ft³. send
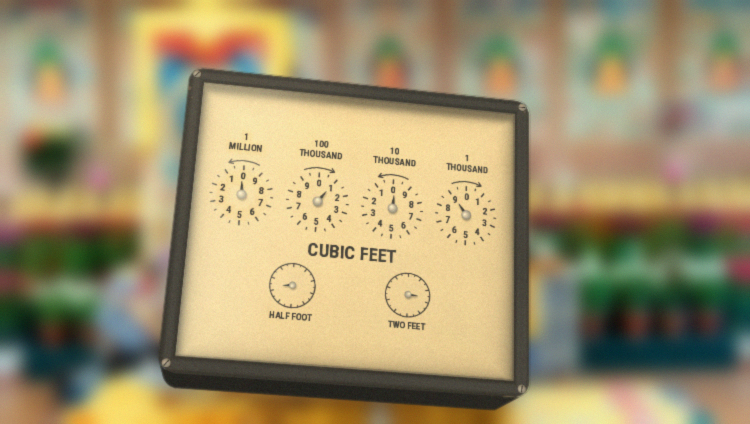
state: 9900ft³
